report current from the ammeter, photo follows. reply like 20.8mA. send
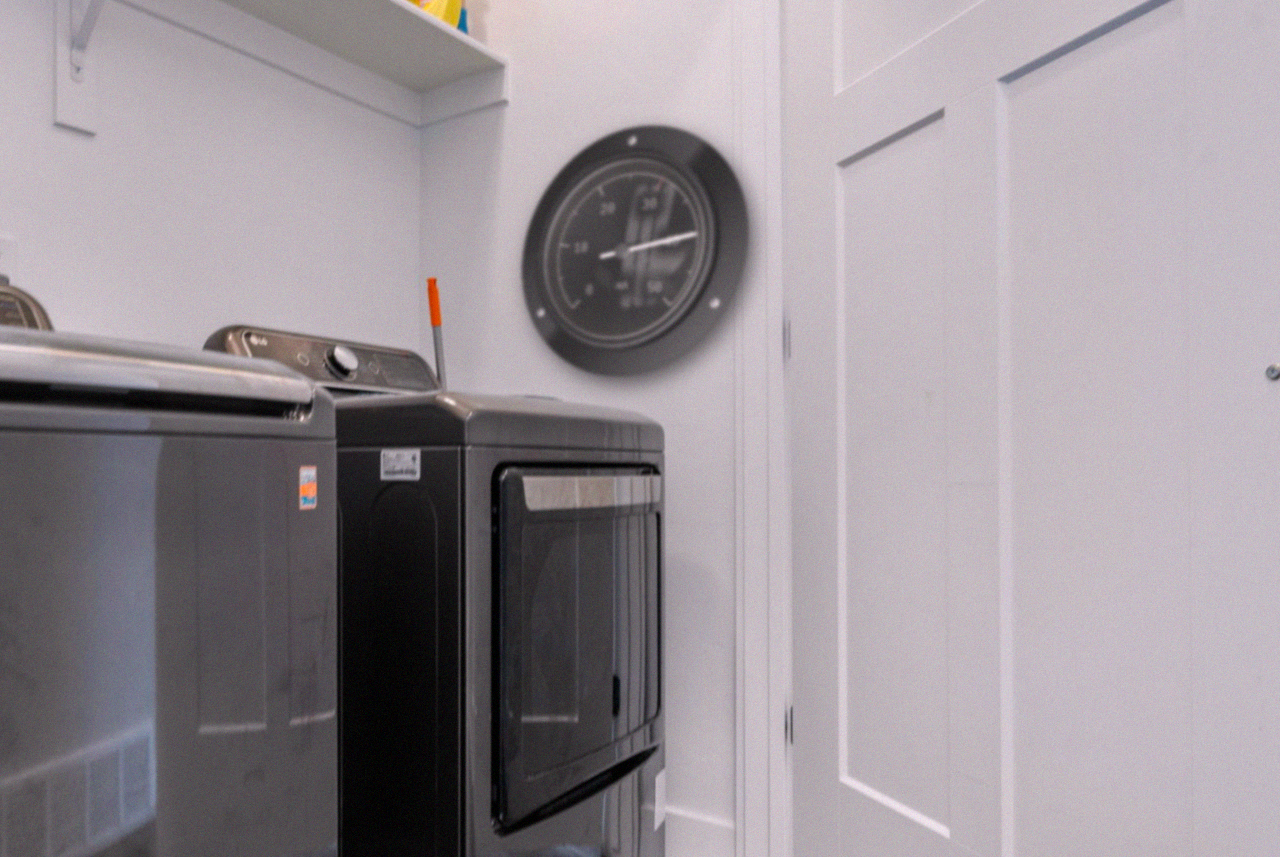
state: 40mA
